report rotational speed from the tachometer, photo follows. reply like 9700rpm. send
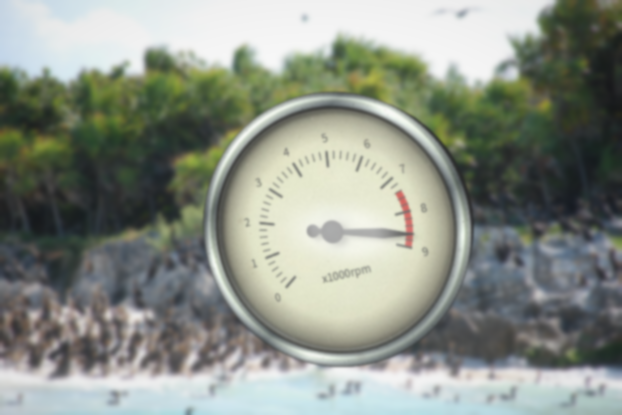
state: 8600rpm
